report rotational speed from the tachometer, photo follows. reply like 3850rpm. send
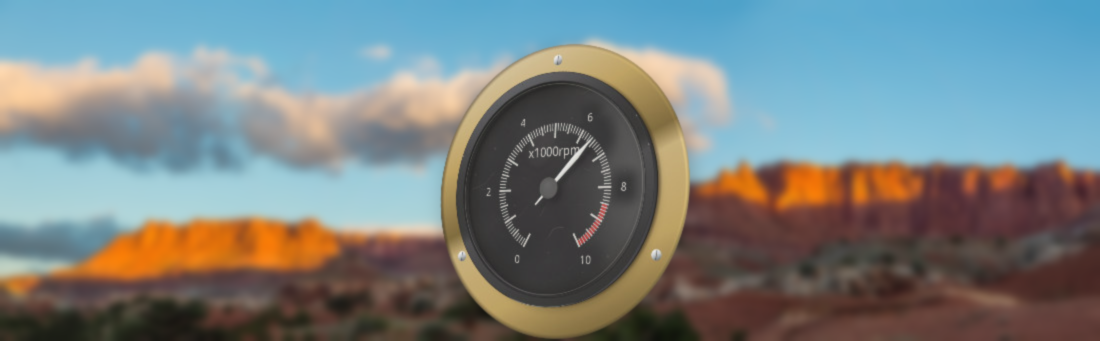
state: 6500rpm
